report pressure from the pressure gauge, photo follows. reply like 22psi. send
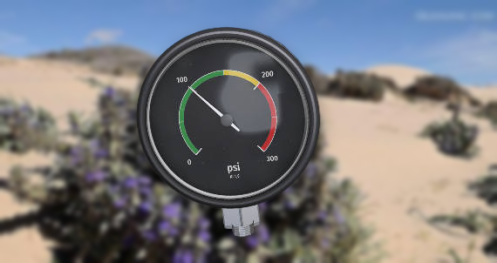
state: 100psi
